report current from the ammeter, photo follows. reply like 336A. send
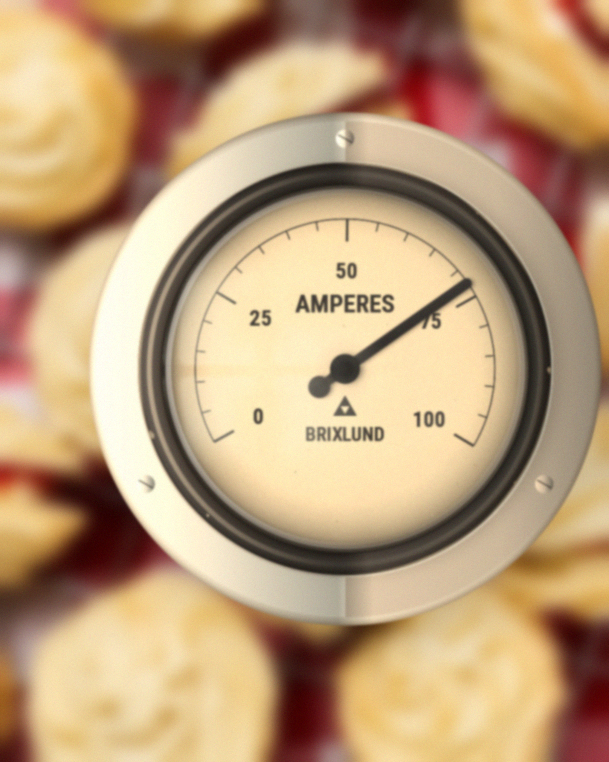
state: 72.5A
